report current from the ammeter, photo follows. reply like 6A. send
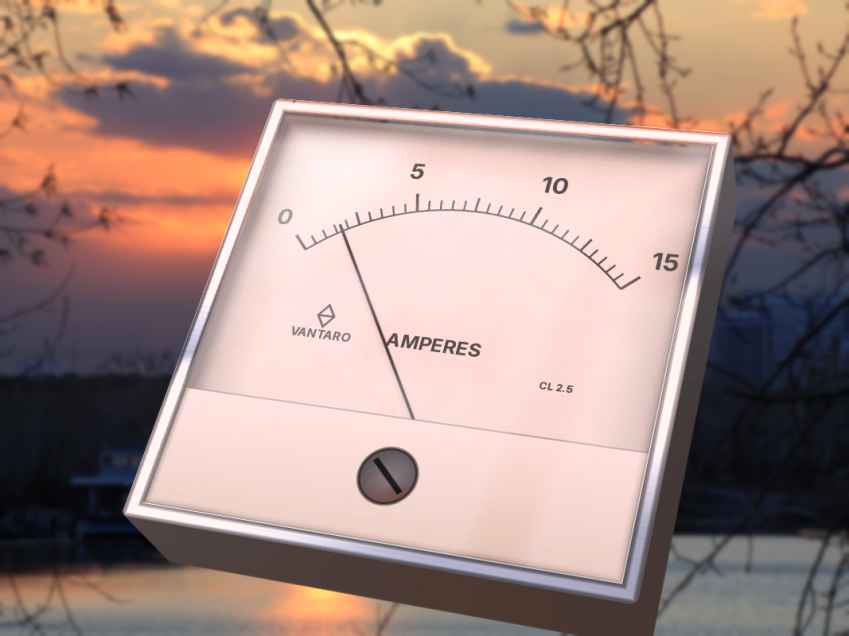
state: 1.75A
